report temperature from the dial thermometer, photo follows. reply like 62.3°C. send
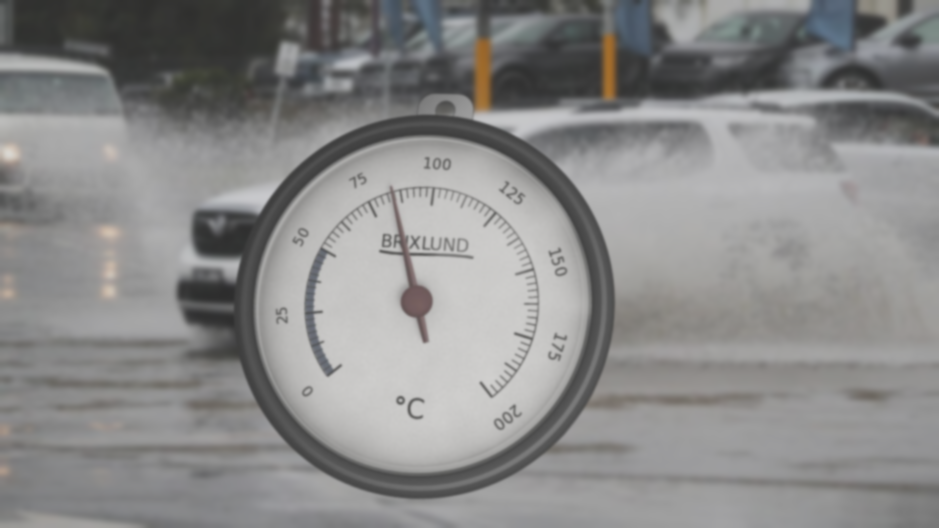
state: 85°C
